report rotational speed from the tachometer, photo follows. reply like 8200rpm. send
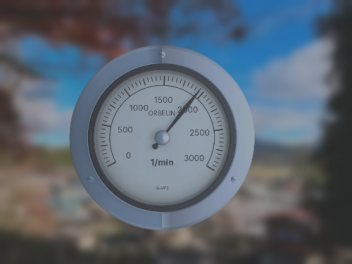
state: 1950rpm
